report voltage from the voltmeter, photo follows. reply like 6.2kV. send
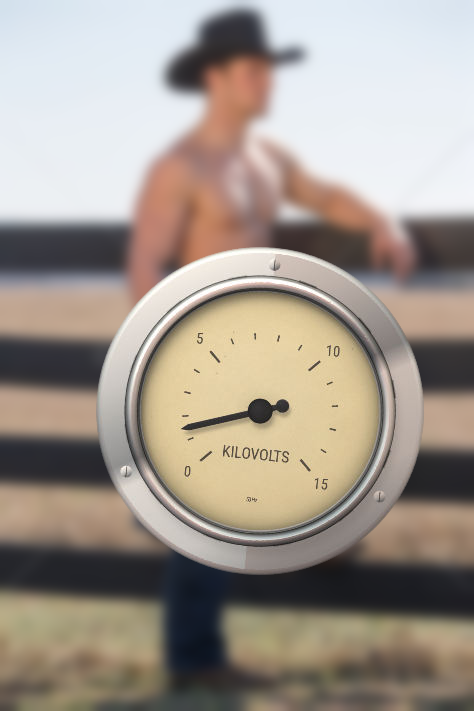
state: 1.5kV
